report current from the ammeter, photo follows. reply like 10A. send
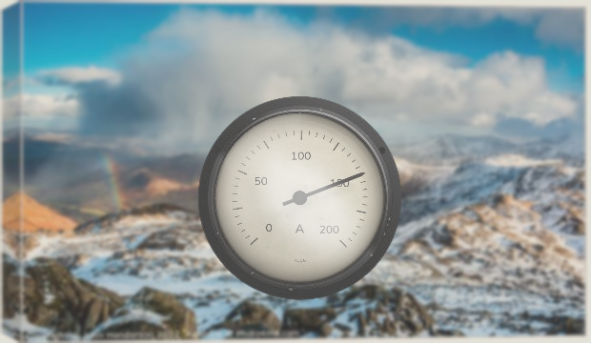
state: 150A
